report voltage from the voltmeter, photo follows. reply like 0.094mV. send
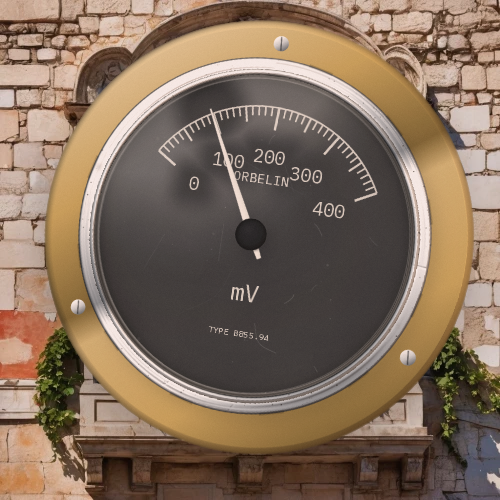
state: 100mV
